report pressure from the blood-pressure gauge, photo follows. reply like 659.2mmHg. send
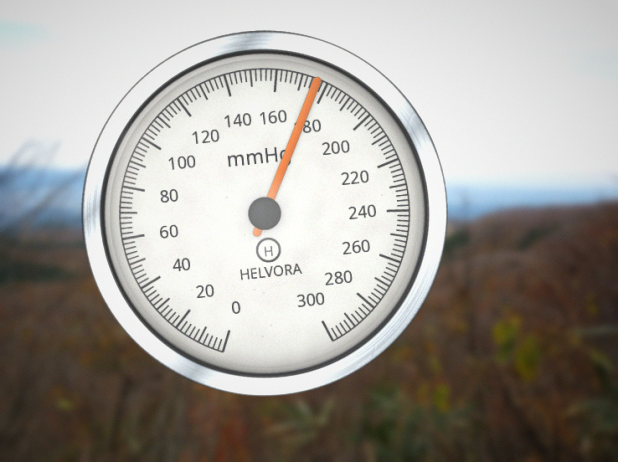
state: 176mmHg
